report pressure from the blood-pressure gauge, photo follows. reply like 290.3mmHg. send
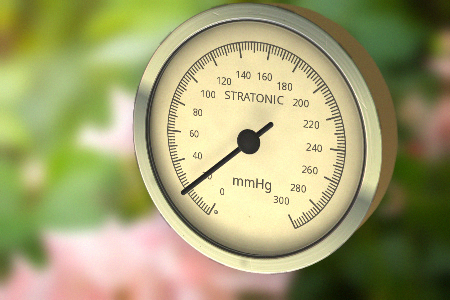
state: 20mmHg
